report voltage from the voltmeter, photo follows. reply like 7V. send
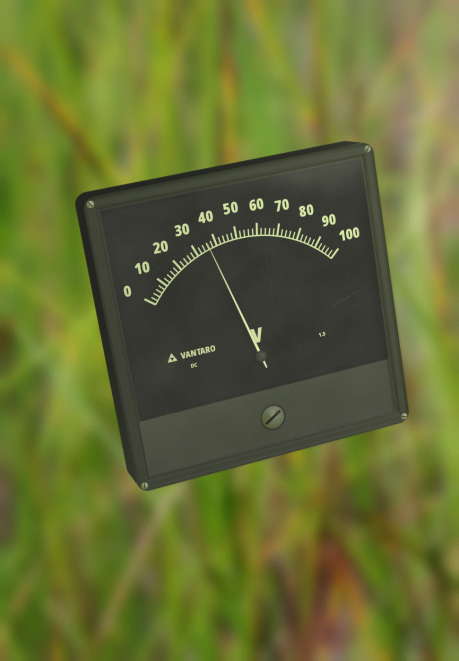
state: 36V
